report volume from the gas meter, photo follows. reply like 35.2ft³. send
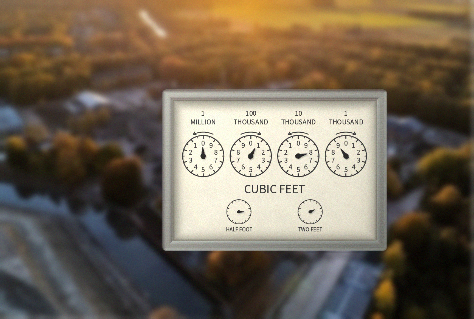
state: 7900ft³
